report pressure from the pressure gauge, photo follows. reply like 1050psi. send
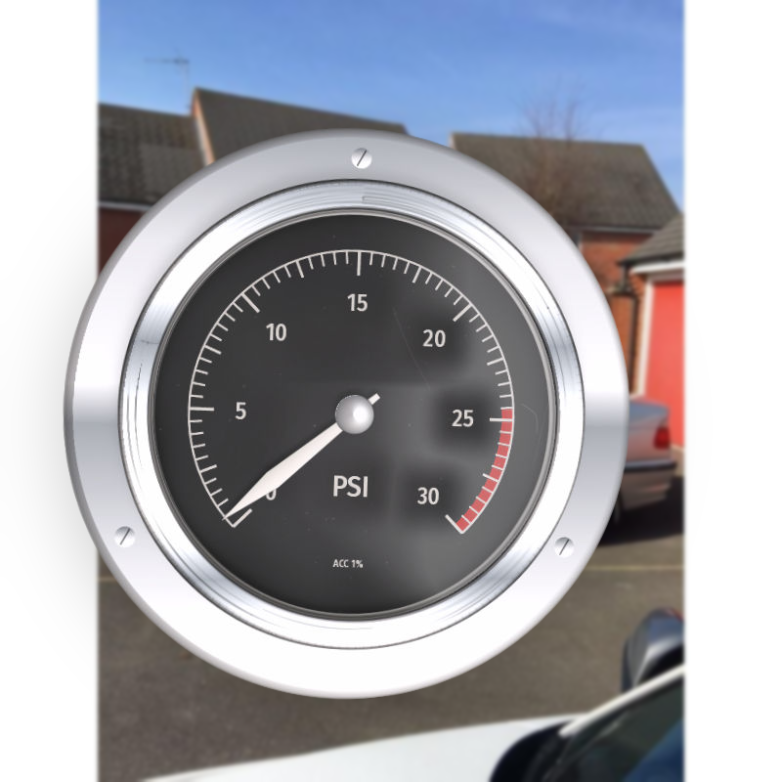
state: 0.5psi
